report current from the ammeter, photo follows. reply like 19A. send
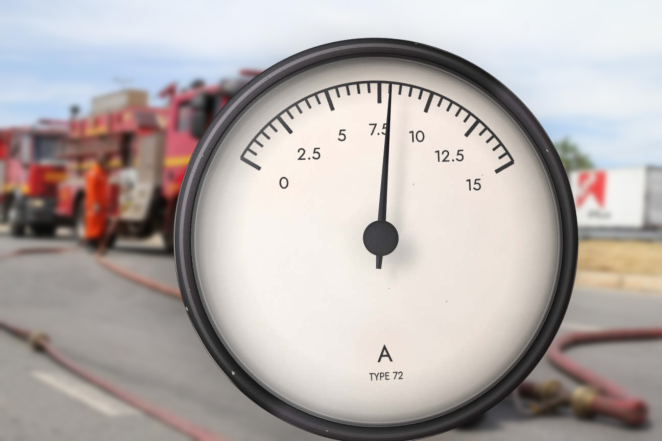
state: 8A
